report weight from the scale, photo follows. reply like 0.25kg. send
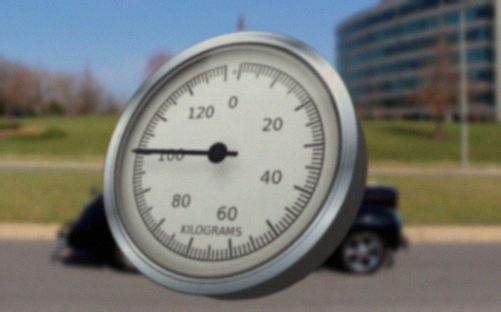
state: 100kg
